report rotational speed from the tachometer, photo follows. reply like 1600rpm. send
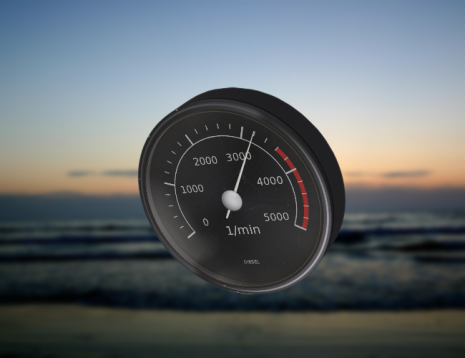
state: 3200rpm
